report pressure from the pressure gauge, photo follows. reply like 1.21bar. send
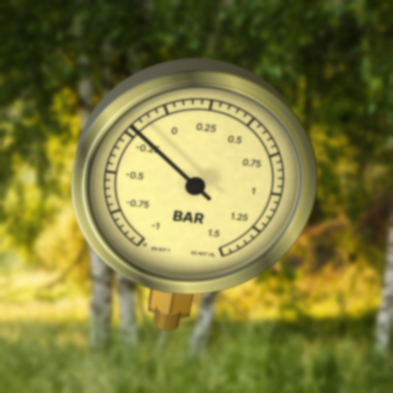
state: -0.2bar
